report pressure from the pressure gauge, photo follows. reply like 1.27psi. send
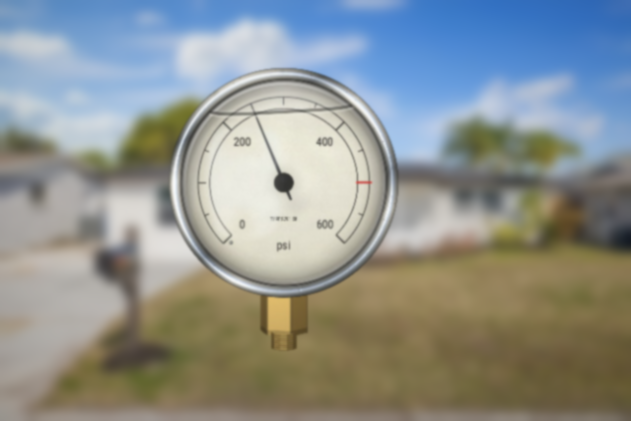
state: 250psi
